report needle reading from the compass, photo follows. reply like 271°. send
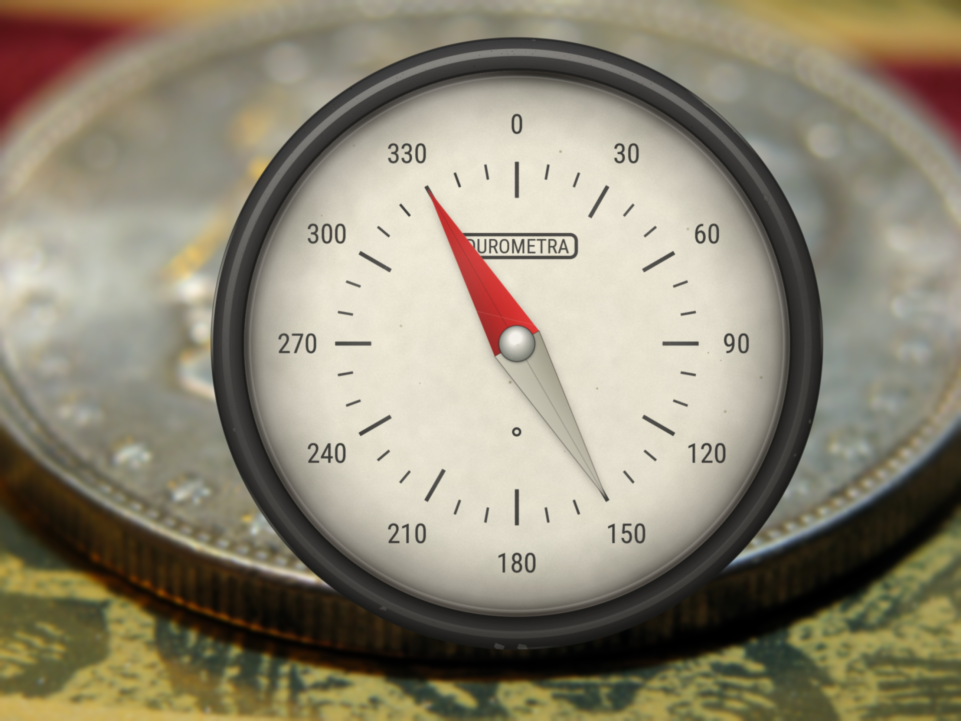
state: 330°
